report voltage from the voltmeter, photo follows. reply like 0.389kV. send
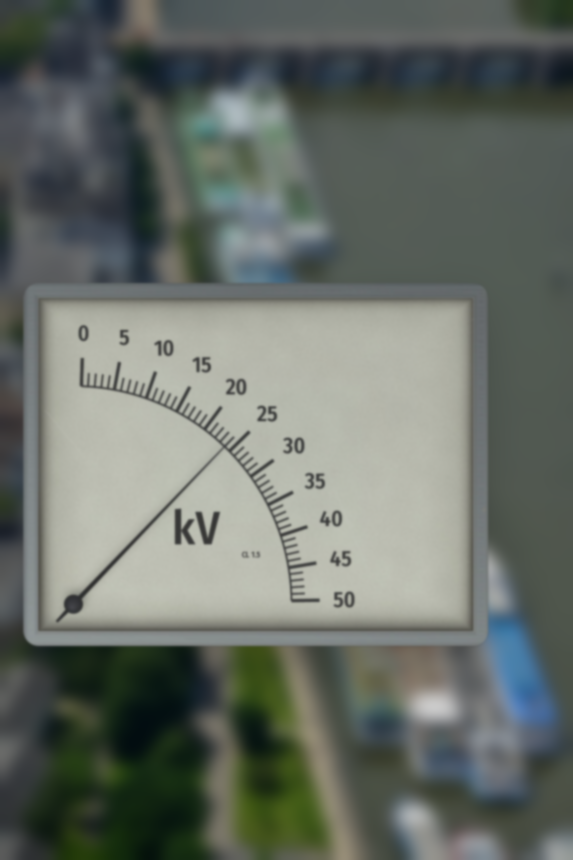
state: 24kV
